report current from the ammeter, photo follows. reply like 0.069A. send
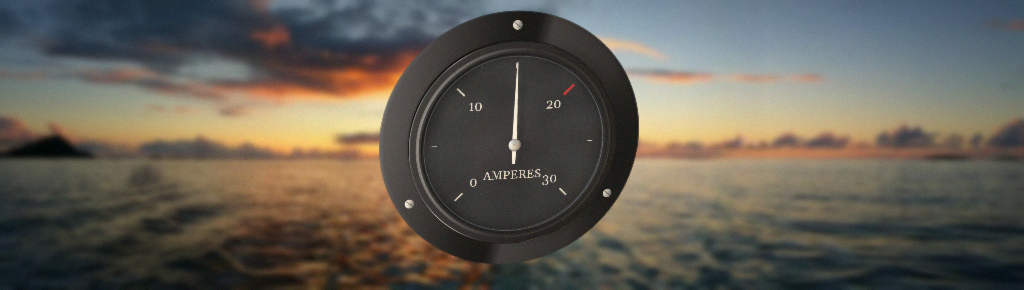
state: 15A
